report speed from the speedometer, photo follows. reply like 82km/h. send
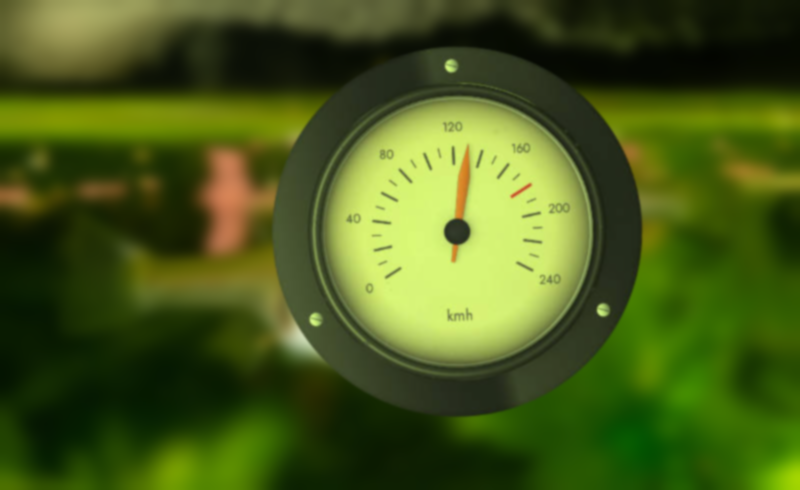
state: 130km/h
